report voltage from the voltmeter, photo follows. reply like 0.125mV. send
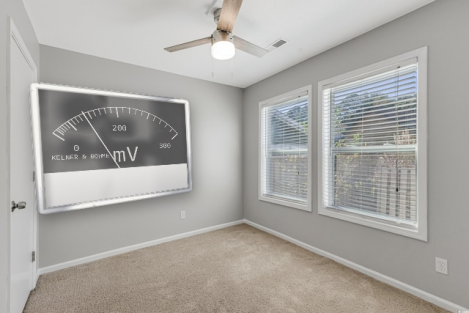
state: 140mV
